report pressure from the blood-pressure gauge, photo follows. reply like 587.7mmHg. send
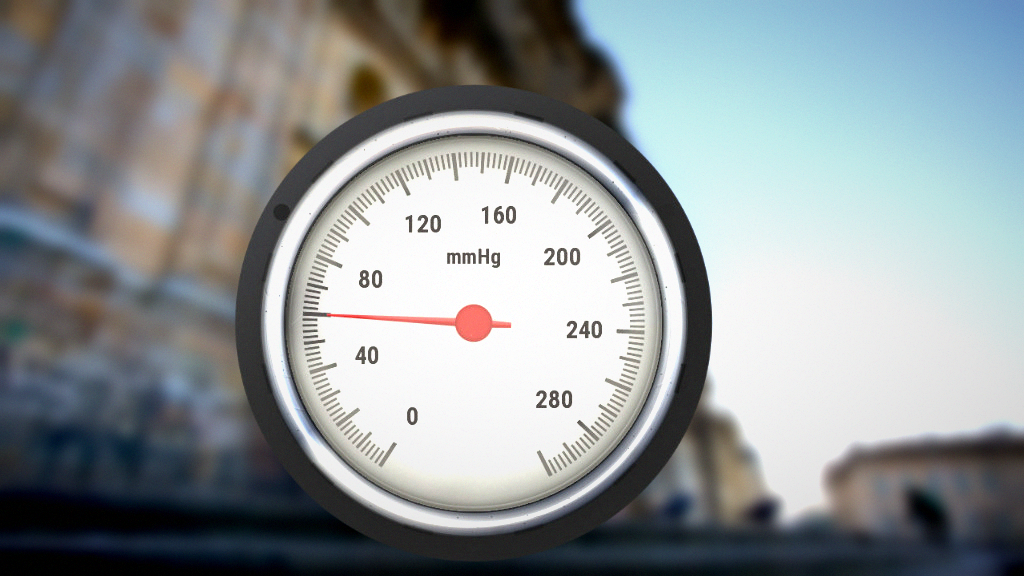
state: 60mmHg
